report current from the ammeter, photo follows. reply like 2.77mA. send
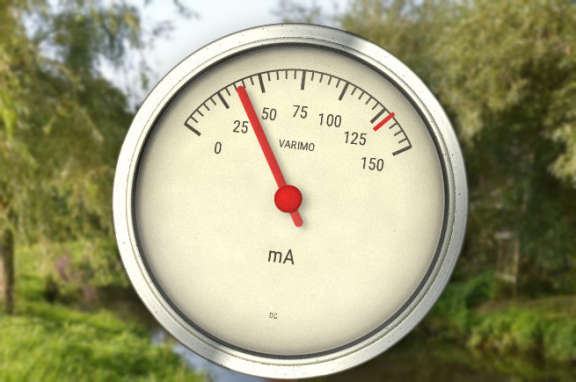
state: 37.5mA
